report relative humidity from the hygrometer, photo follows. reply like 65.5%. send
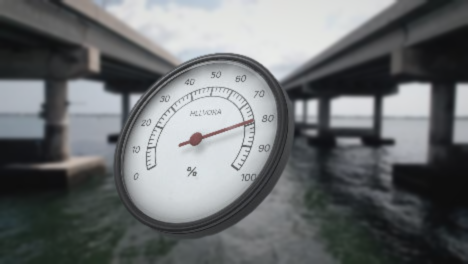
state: 80%
